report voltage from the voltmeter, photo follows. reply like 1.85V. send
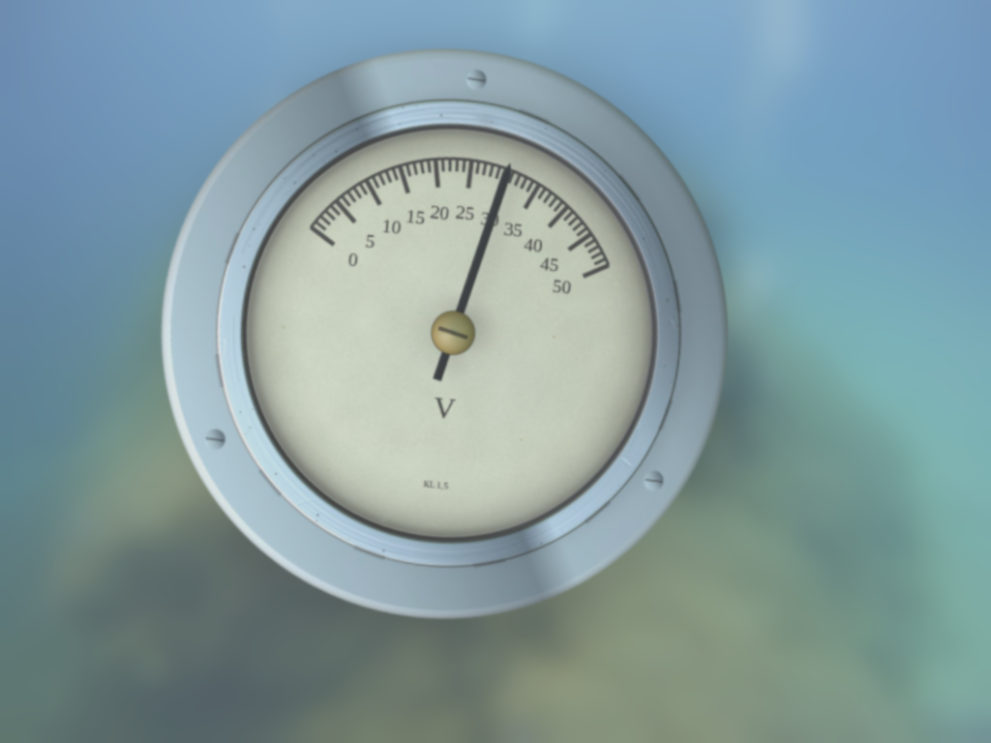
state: 30V
